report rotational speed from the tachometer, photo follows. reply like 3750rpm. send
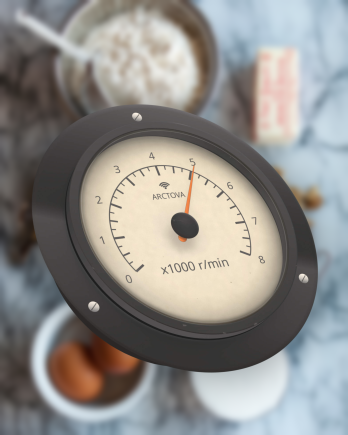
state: 5000rpm
